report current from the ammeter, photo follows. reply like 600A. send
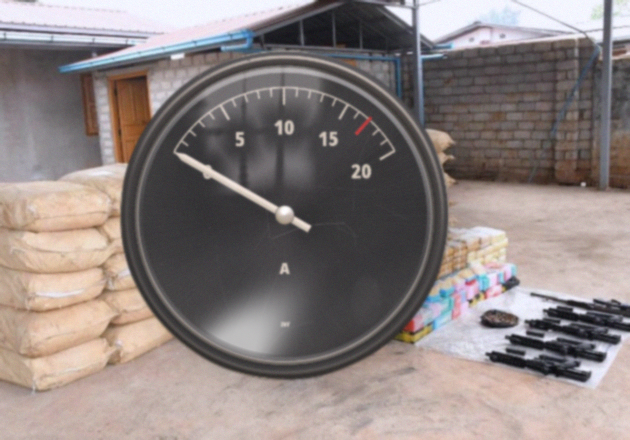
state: 0A
